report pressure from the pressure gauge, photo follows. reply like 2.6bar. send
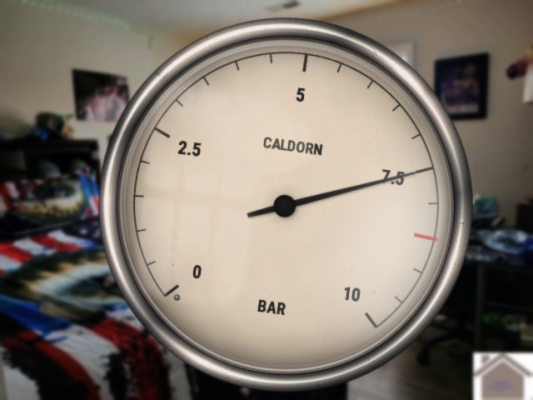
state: 7.5bar
